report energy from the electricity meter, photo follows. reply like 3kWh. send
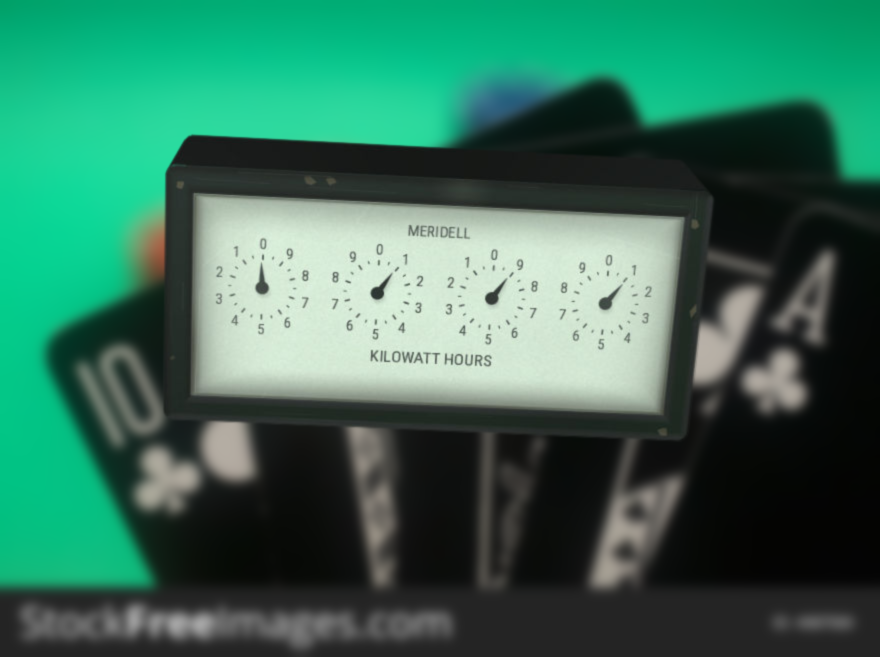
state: 91kWh
